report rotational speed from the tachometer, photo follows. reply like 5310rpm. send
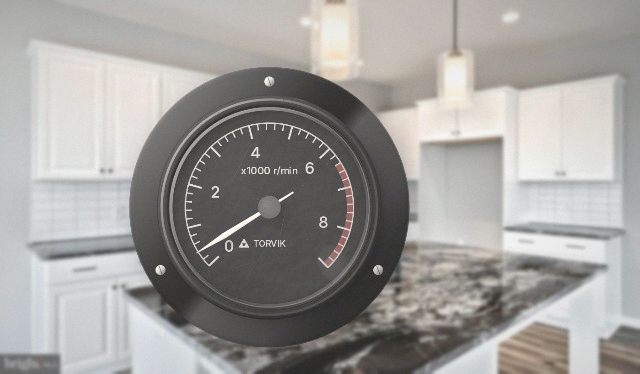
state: 400rpm
